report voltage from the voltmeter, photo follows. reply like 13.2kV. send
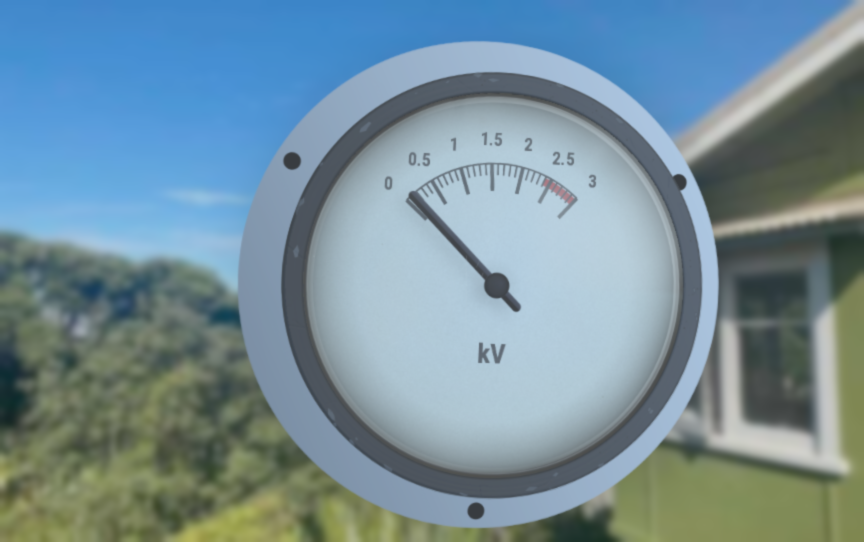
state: 0.1kV
